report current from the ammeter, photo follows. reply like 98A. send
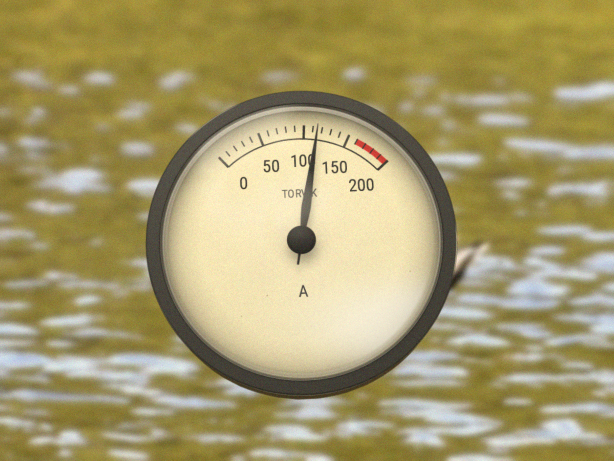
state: 115A
